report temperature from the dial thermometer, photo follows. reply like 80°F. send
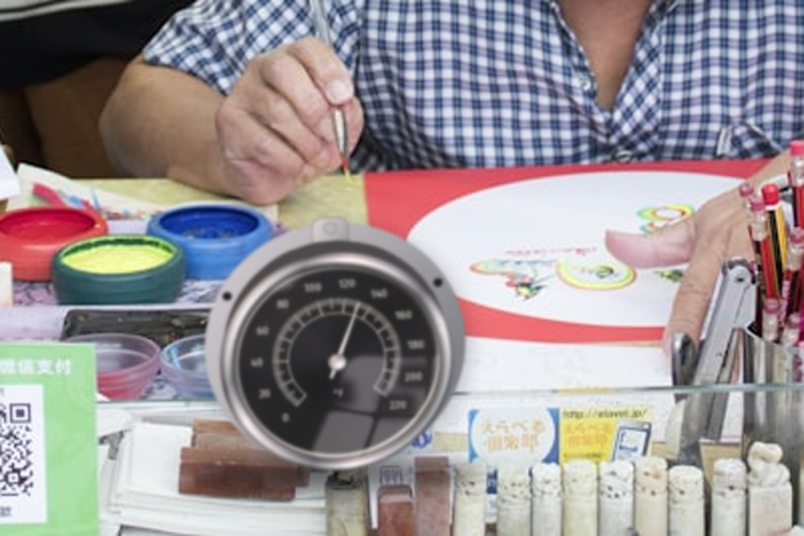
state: 130°F
